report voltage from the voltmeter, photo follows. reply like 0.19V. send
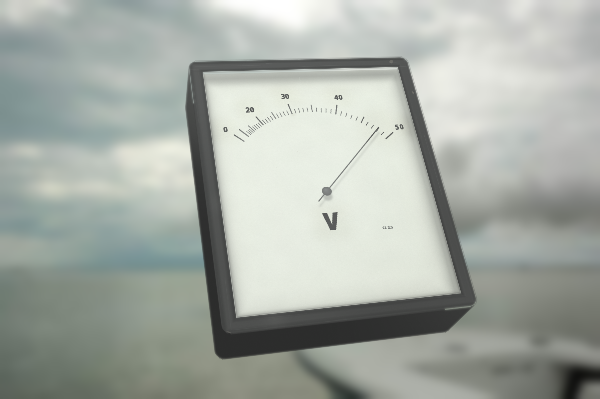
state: 48V
